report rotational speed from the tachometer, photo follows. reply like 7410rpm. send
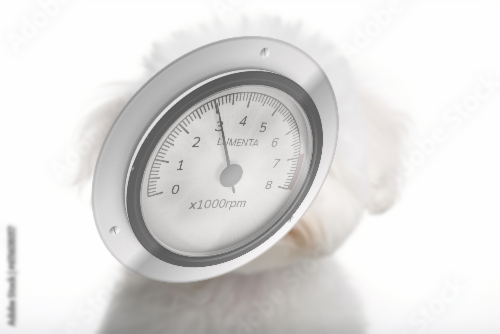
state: 3000rpm
